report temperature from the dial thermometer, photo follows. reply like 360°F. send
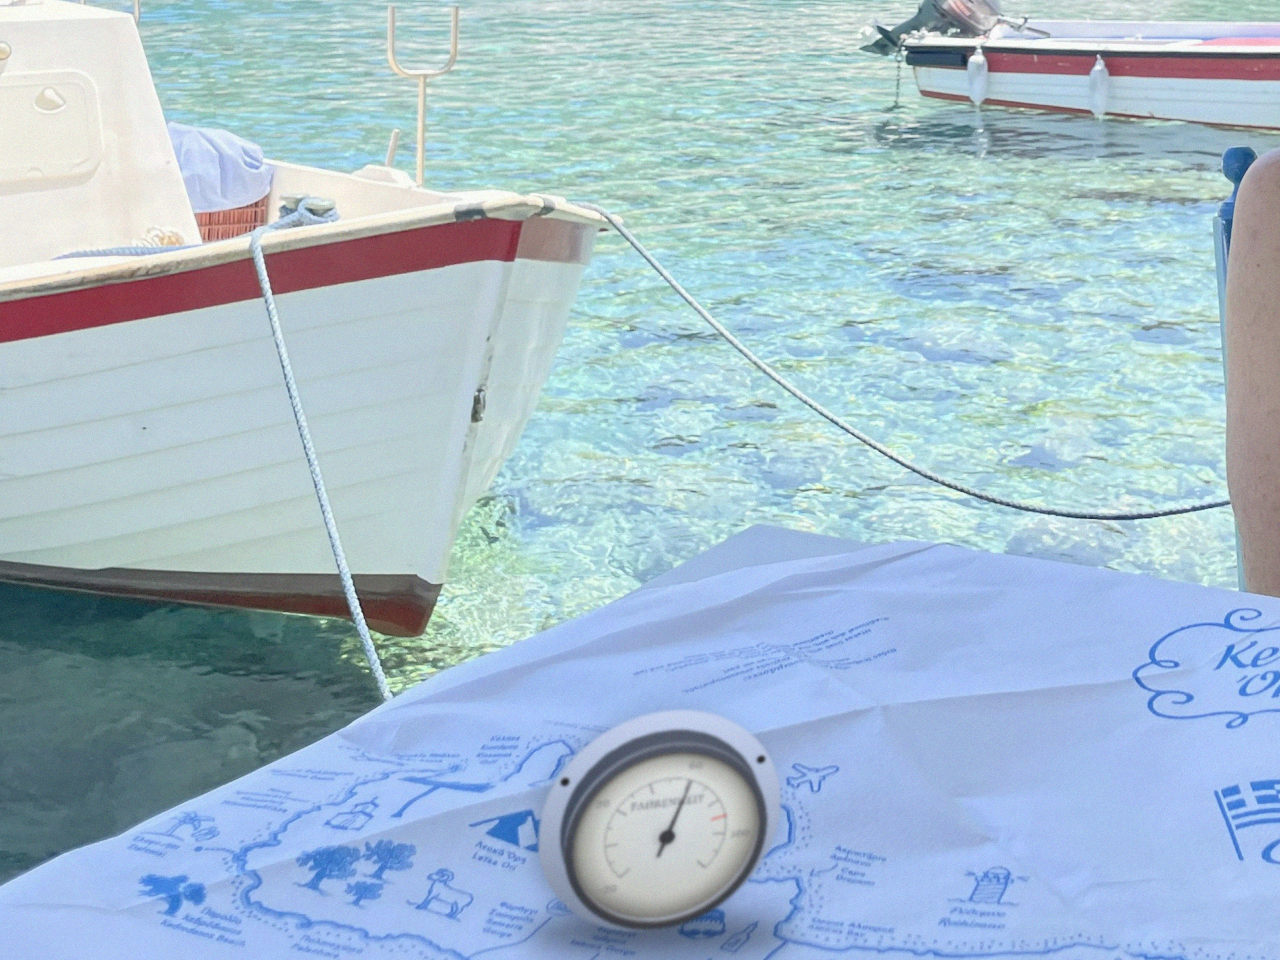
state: 60°F
